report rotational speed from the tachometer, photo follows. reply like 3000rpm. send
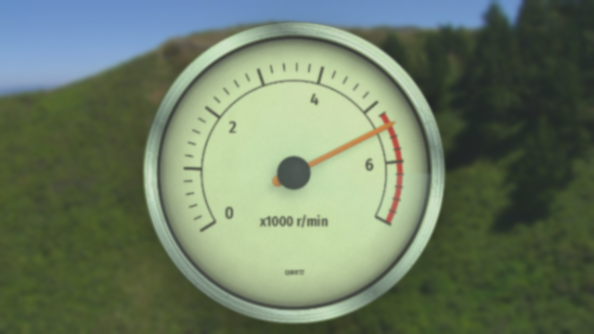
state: 5400rpm
